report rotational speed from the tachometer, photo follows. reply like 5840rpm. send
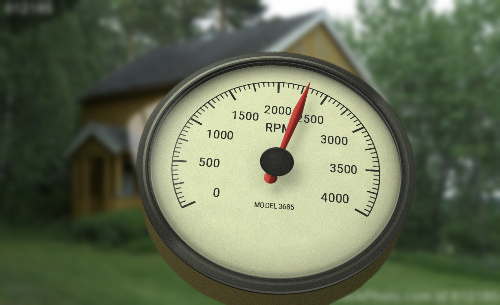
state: 2300rpm
